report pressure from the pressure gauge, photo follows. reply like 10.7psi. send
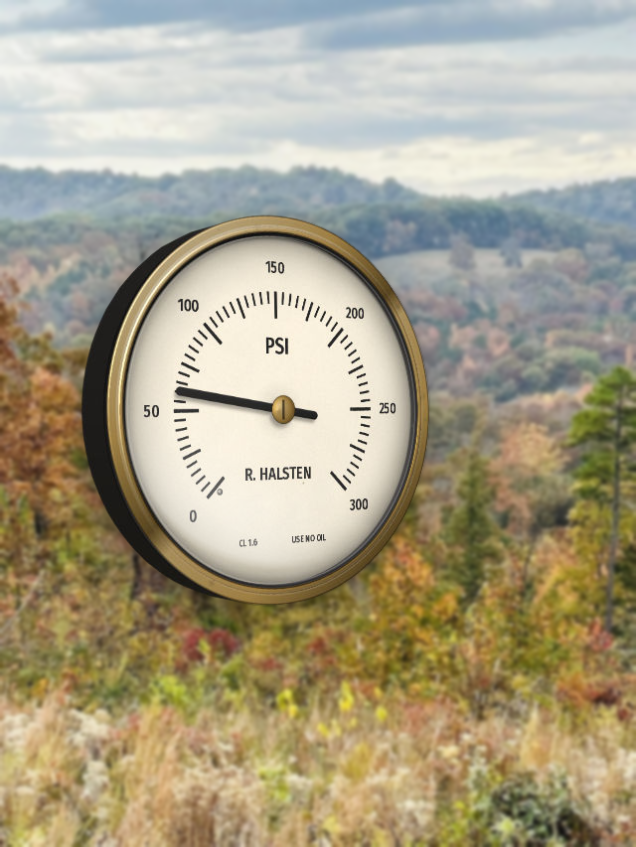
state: 60psi
